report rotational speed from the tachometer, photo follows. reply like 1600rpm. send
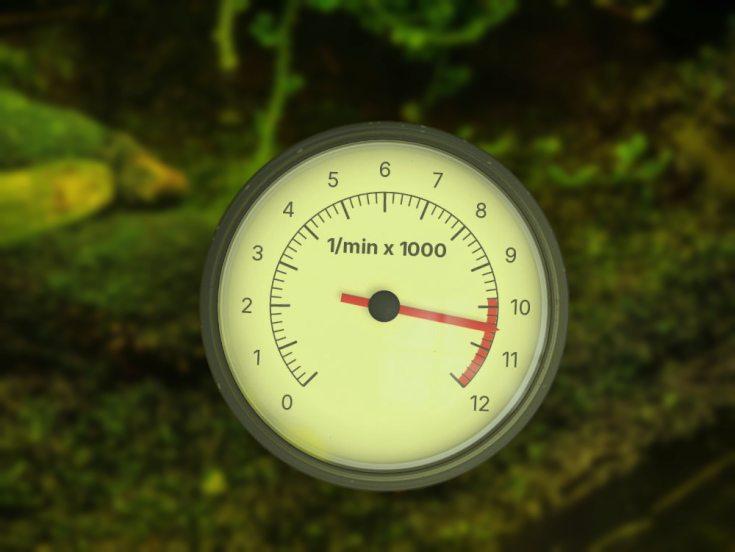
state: 10500rpm
